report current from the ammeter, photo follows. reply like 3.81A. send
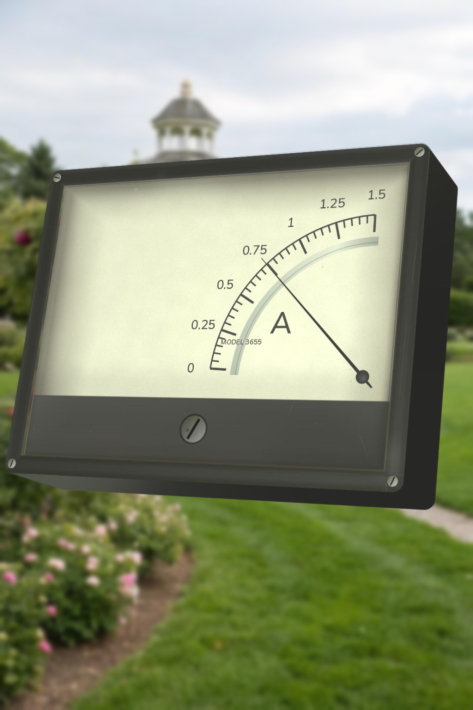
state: 0.75A
